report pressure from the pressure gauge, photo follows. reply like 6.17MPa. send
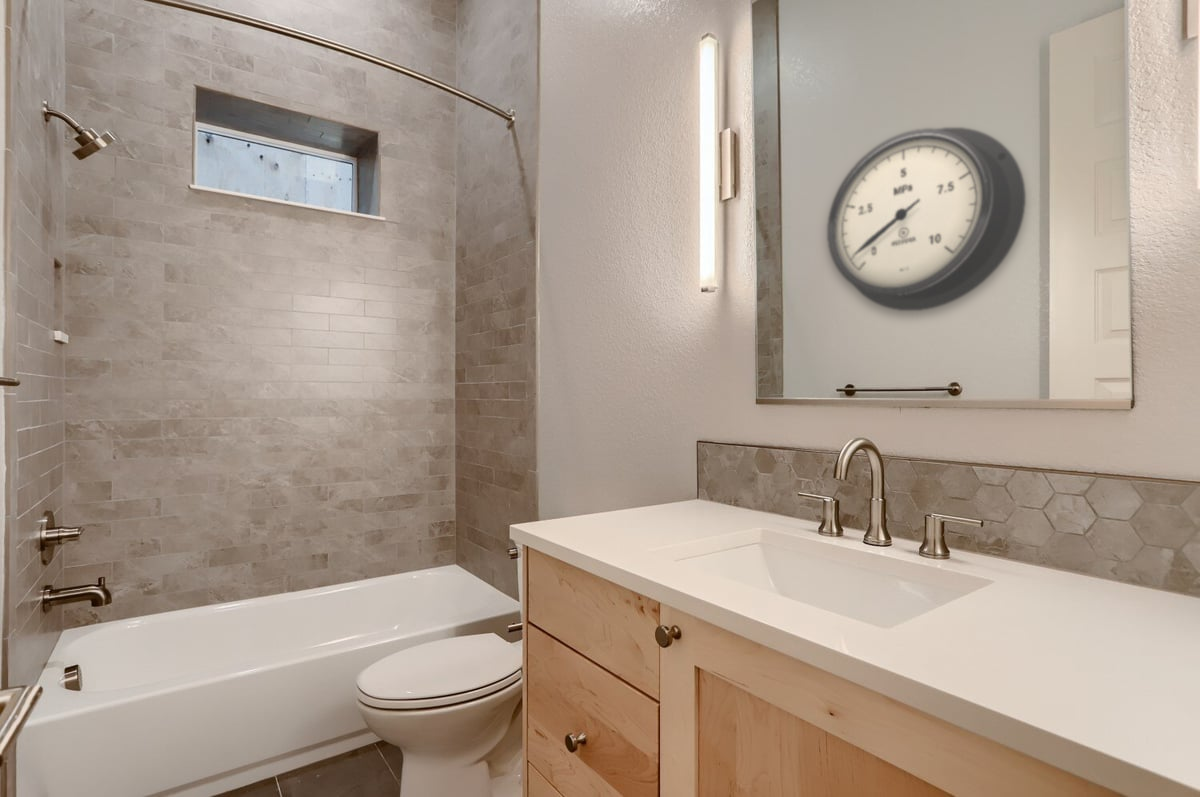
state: 0.5MPa
